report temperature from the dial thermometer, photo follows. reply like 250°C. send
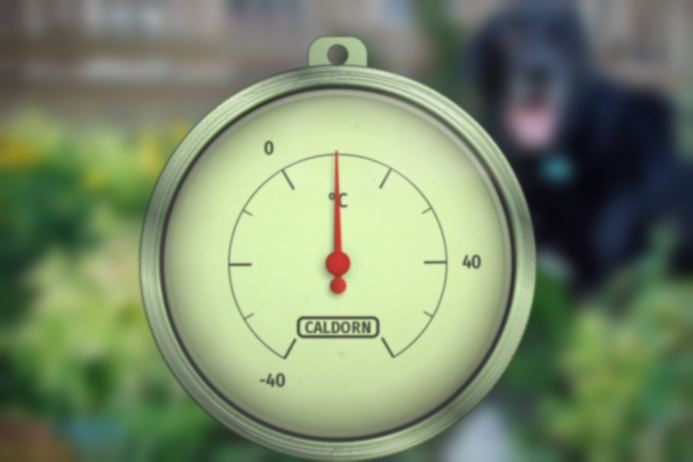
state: 10°C
